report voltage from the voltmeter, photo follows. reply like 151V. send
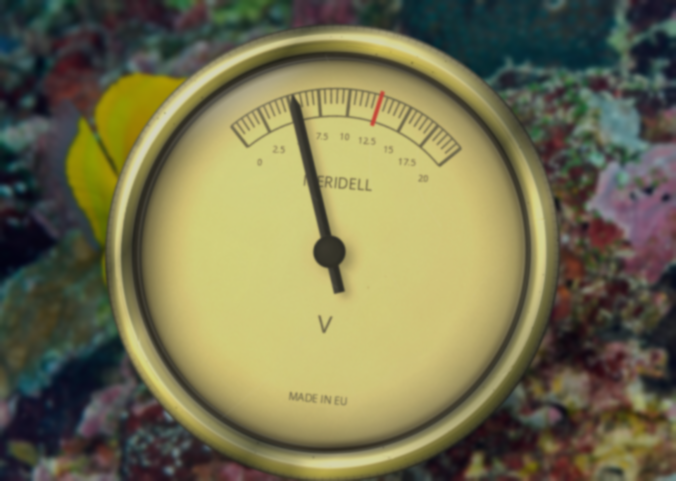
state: 5.5V
